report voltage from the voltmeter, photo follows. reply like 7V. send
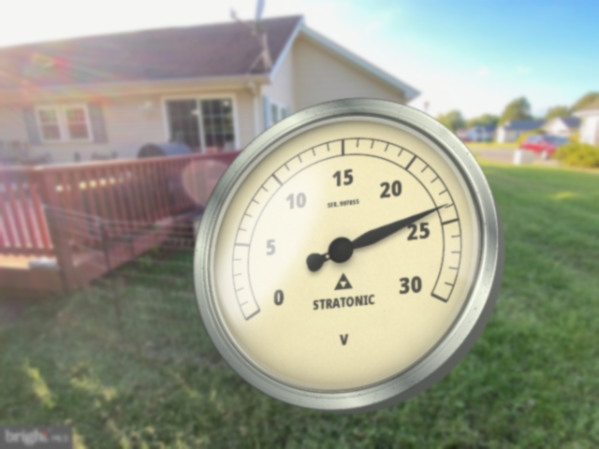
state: 24V
